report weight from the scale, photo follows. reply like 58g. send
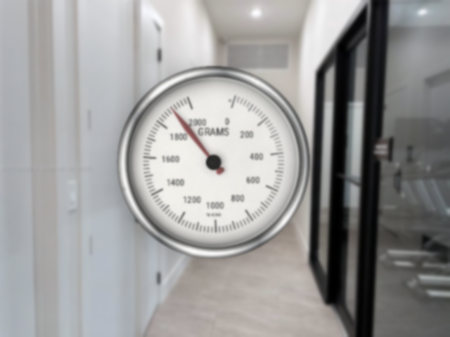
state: 1900g
